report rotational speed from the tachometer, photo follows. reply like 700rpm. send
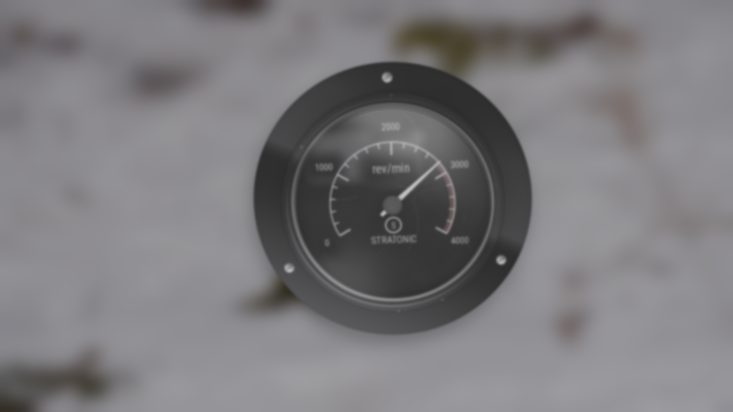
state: 2800rpm
